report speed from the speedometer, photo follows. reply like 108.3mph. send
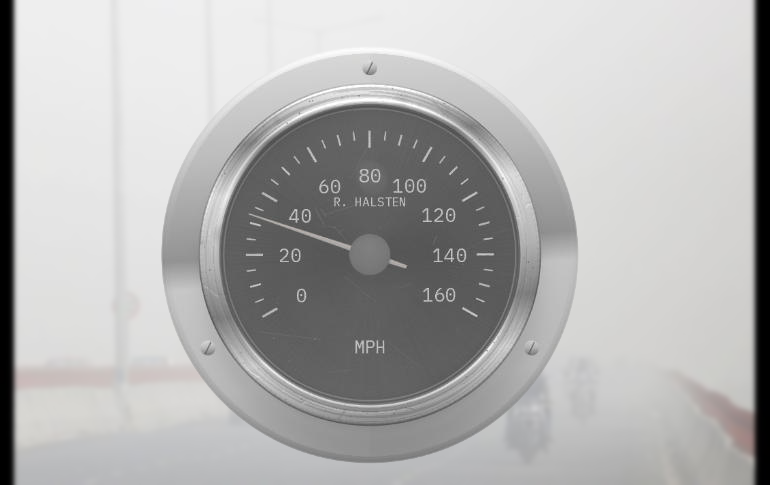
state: 32.5mph
